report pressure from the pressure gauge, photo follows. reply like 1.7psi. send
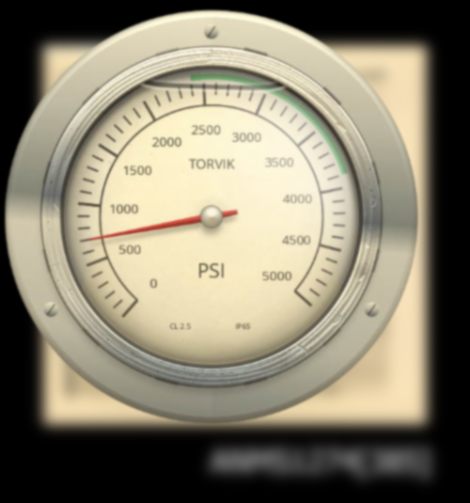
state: 700psi
